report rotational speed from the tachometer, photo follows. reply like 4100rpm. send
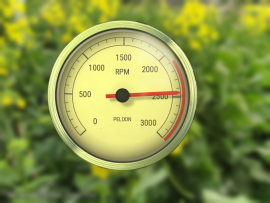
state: 2450rpm
